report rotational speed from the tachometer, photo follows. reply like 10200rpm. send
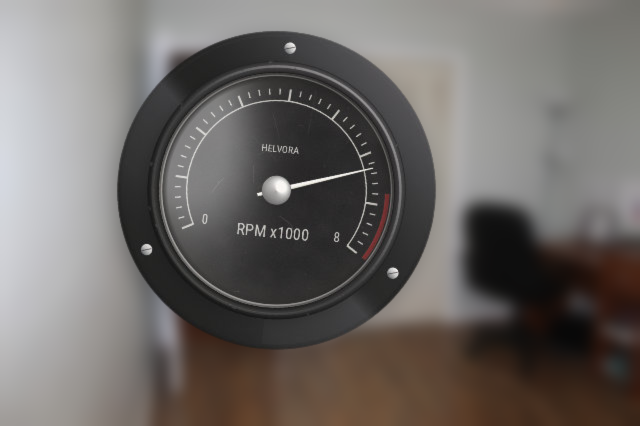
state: 6300rpm
